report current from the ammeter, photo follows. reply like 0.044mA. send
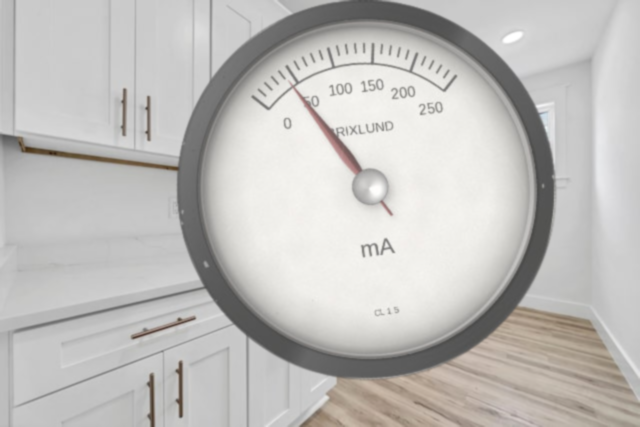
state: 40mA
